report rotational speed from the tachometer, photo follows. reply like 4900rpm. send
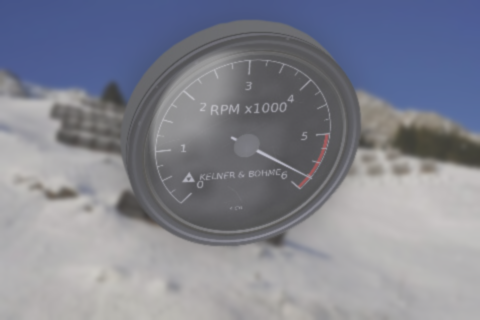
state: 5750rpm
